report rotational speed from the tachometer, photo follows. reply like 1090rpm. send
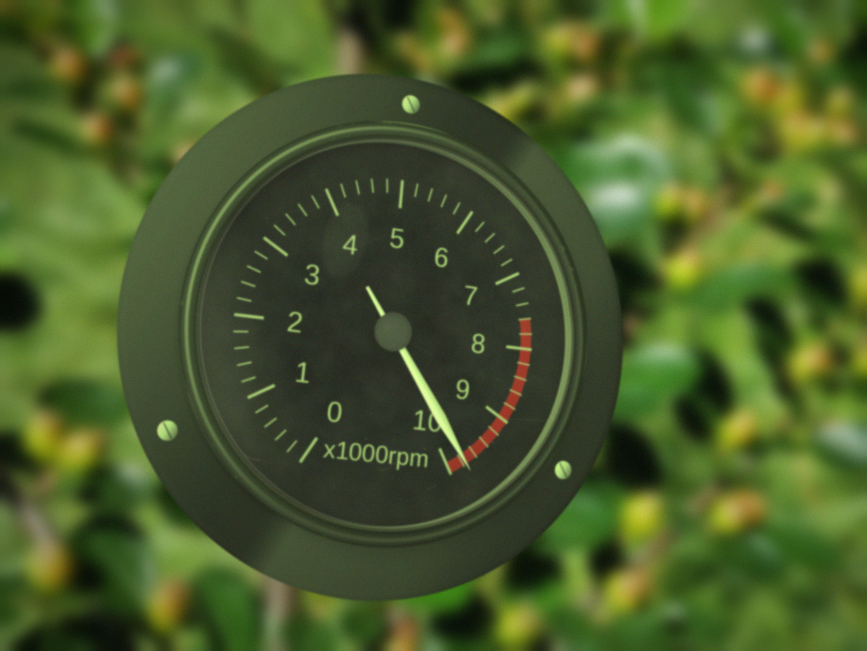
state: 9800rpm
